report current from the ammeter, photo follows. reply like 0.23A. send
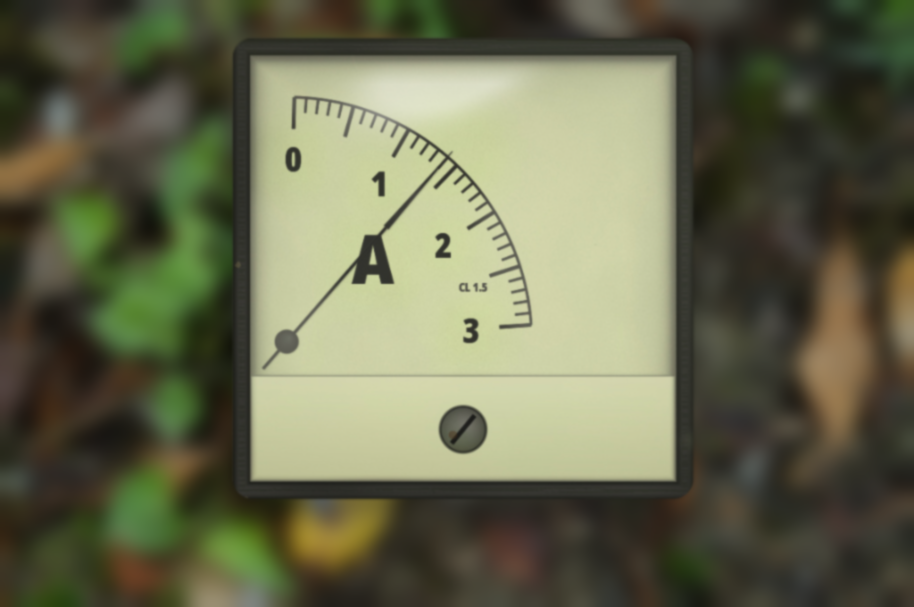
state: 1.4A
